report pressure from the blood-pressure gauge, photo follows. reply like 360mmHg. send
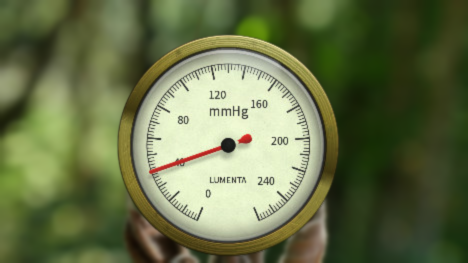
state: 40mmHg
